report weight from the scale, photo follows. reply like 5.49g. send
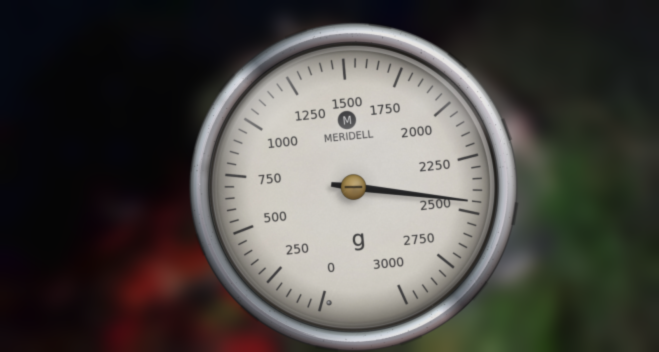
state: 2450g
